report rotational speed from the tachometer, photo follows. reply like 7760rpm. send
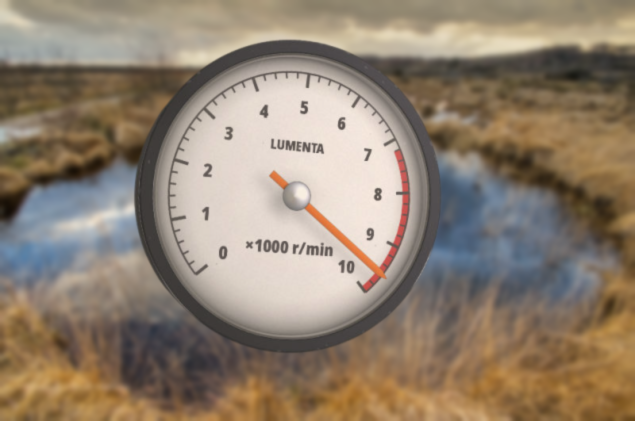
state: 9600rpm
